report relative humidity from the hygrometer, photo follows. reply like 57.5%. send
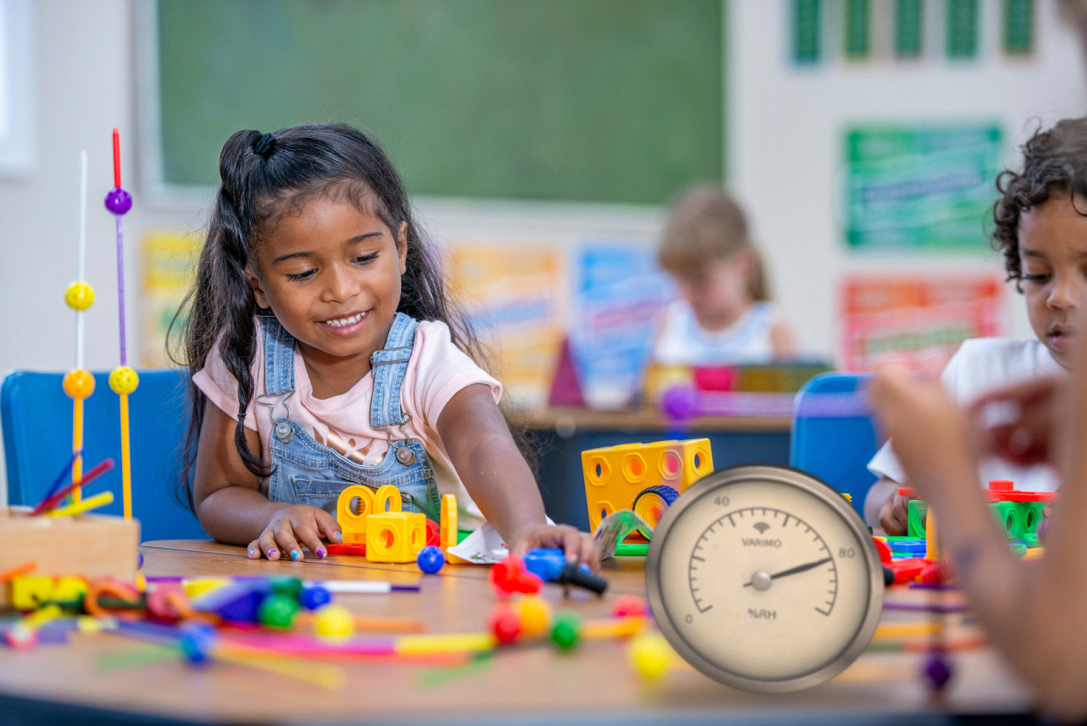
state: 80%
